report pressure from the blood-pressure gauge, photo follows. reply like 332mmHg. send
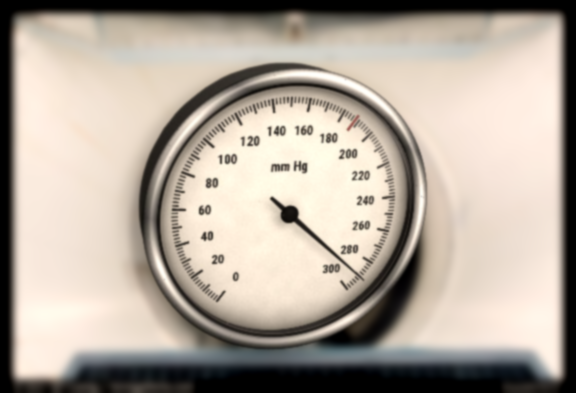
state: 290mmHg
